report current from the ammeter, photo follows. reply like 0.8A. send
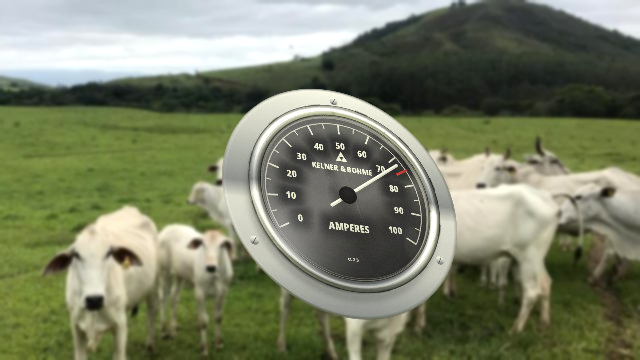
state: 72.5A
